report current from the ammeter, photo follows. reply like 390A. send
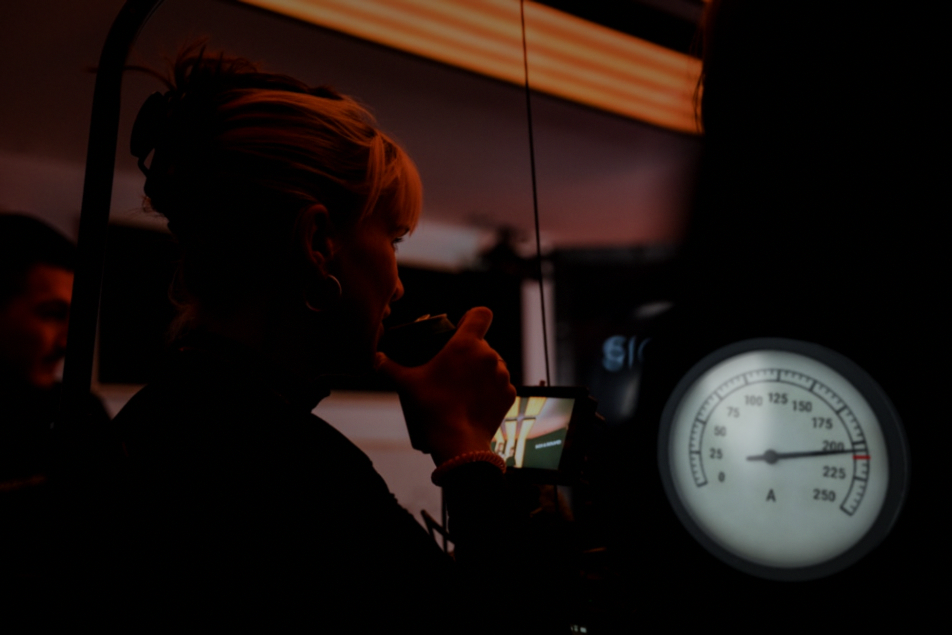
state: 205A
